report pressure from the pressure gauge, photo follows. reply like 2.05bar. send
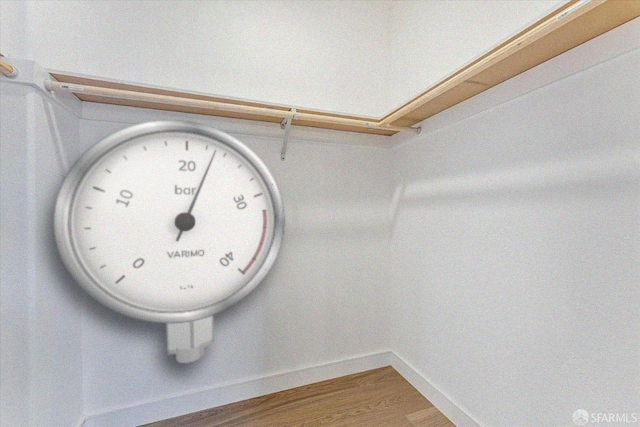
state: 23bar
